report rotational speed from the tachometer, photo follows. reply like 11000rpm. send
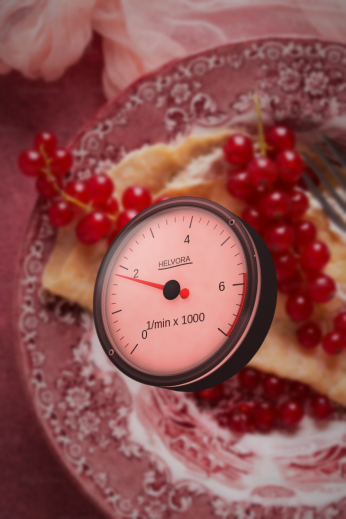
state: 1800rpm
